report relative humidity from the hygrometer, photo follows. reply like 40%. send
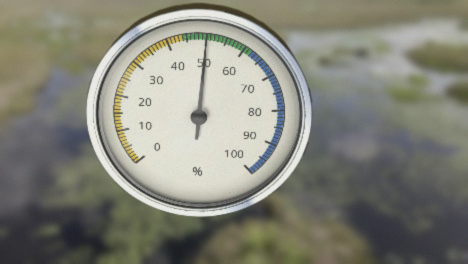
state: 50%
